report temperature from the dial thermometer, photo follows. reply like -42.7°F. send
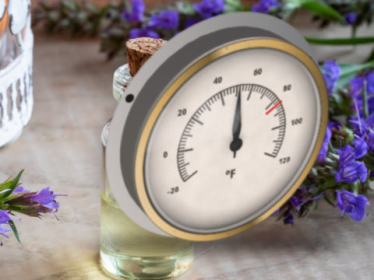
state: 50°F
